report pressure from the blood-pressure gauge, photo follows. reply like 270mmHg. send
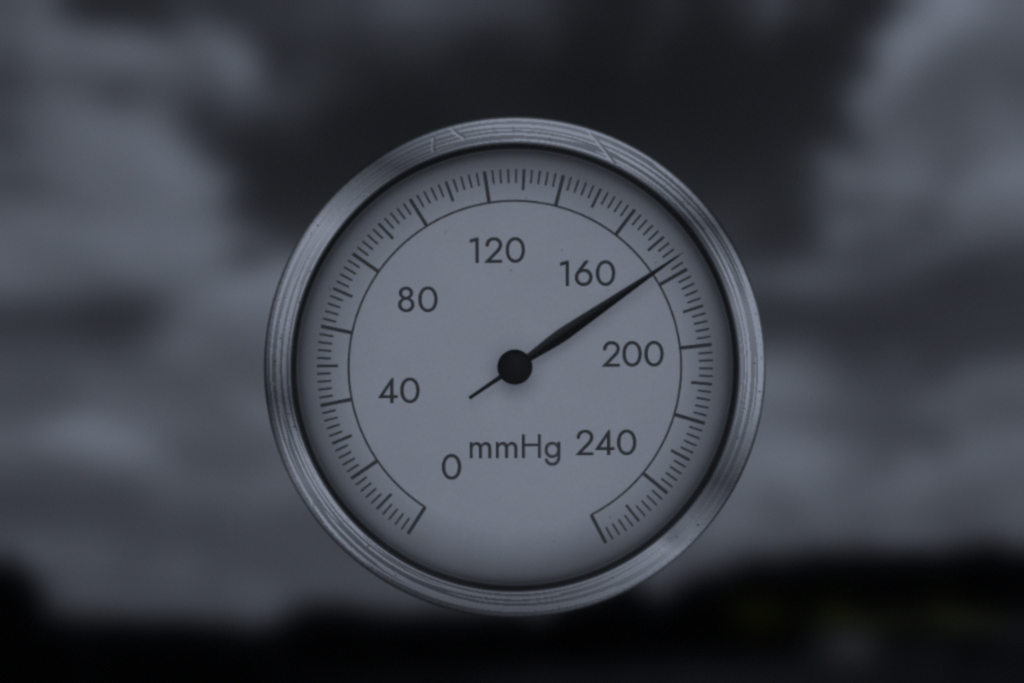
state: 176mmHg
